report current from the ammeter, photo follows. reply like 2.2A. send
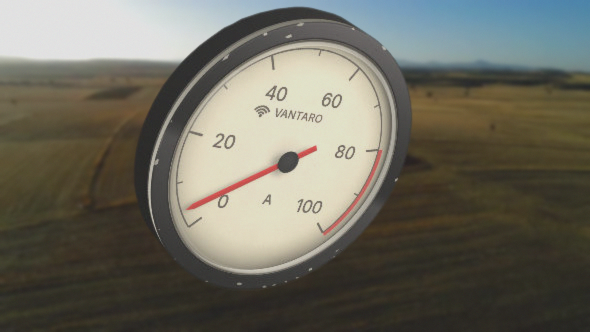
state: 5A
